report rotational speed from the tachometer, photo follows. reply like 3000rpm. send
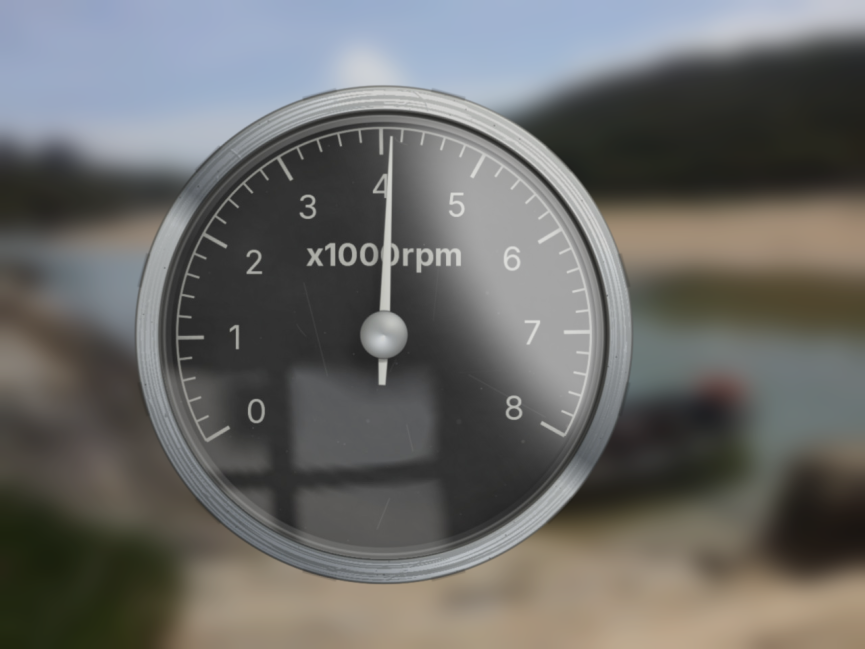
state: 4100rpm
